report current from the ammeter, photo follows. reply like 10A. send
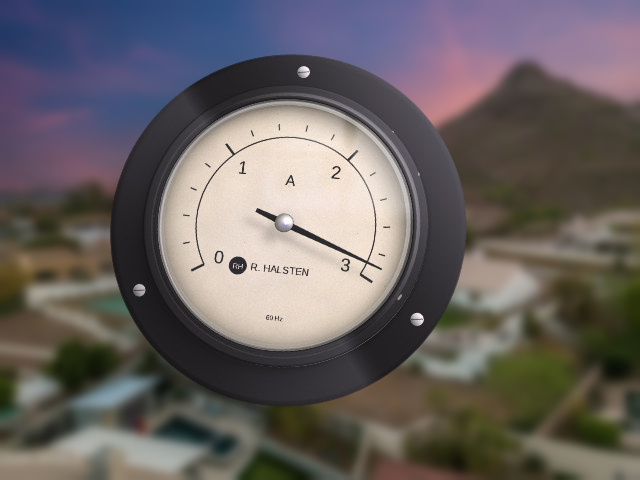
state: 2.9A
